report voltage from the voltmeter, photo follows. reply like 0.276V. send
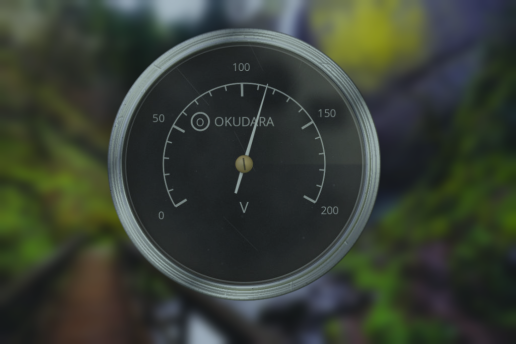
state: 115V
